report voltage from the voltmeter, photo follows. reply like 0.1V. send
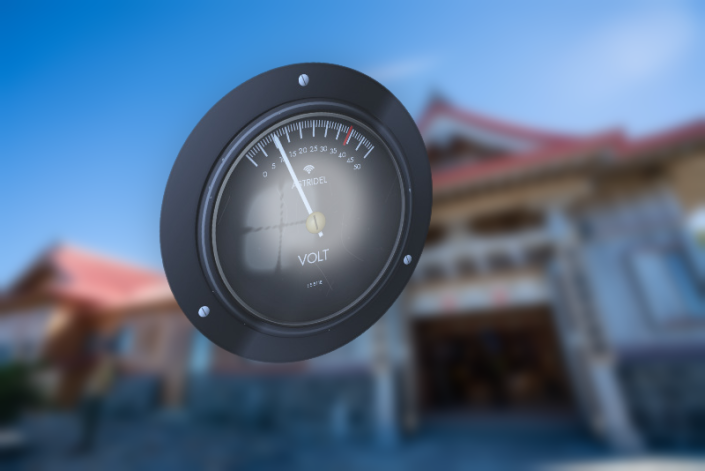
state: 10V
